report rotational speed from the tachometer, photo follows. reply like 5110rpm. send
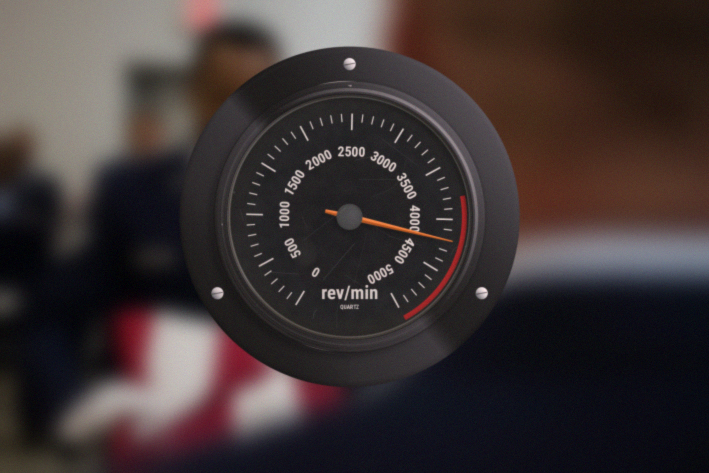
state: 4200rpm
